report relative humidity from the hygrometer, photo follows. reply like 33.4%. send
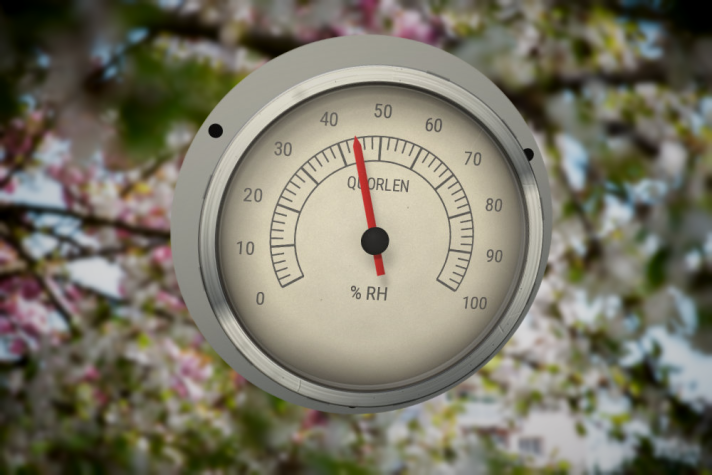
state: 44%
